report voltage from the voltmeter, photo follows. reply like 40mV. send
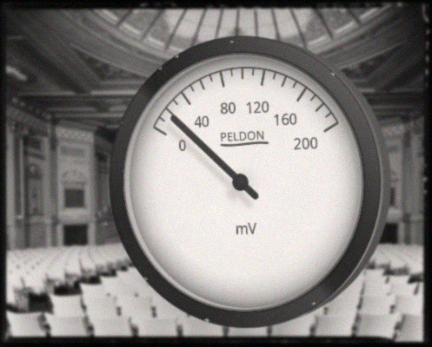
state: 20mV
